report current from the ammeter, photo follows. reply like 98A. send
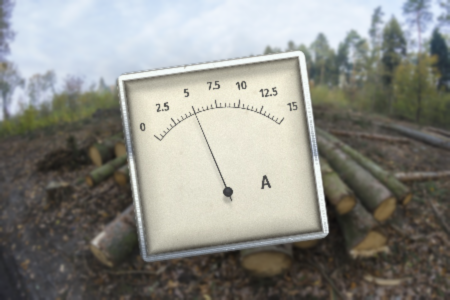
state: 5A
